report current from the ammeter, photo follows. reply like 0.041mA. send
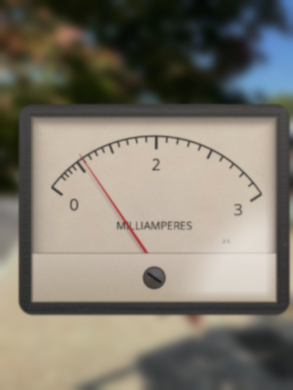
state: 1.1mA
